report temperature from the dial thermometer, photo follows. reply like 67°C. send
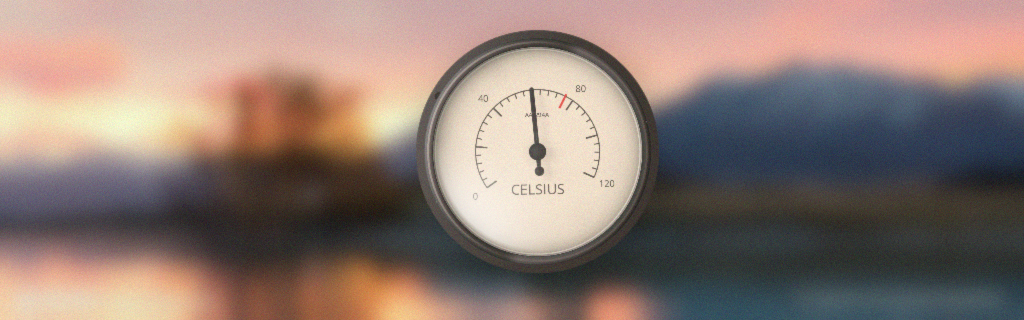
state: 60°C
